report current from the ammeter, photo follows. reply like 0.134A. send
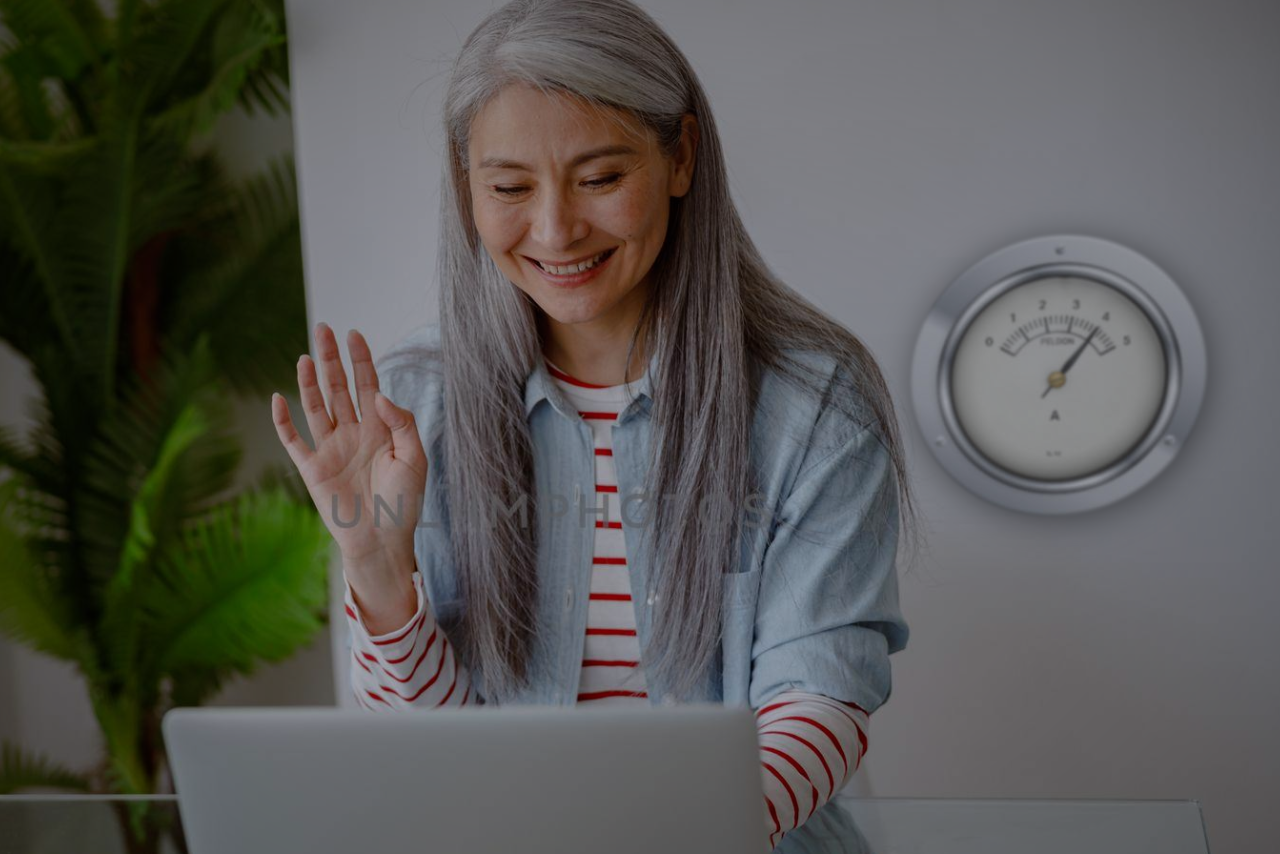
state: 4A
